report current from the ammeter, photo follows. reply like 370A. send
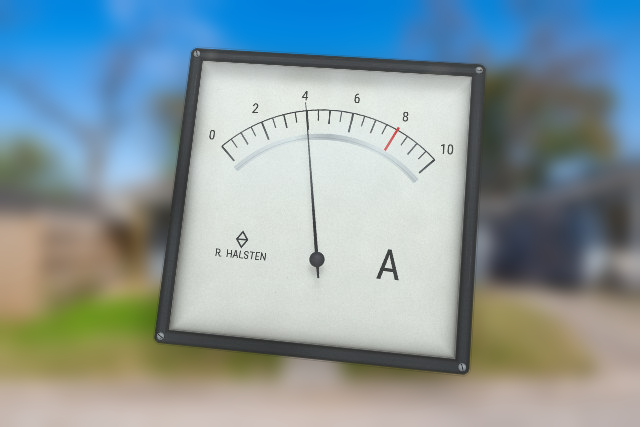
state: 4A
